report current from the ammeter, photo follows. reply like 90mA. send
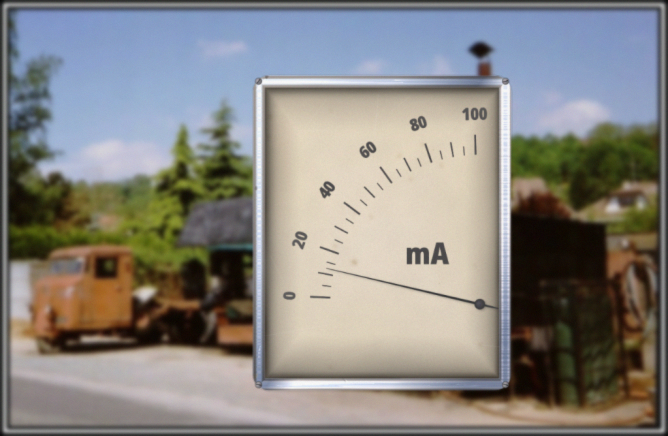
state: 12.5mA
